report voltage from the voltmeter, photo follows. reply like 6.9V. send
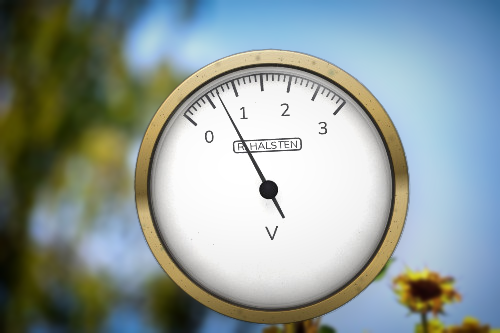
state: 0.7V
